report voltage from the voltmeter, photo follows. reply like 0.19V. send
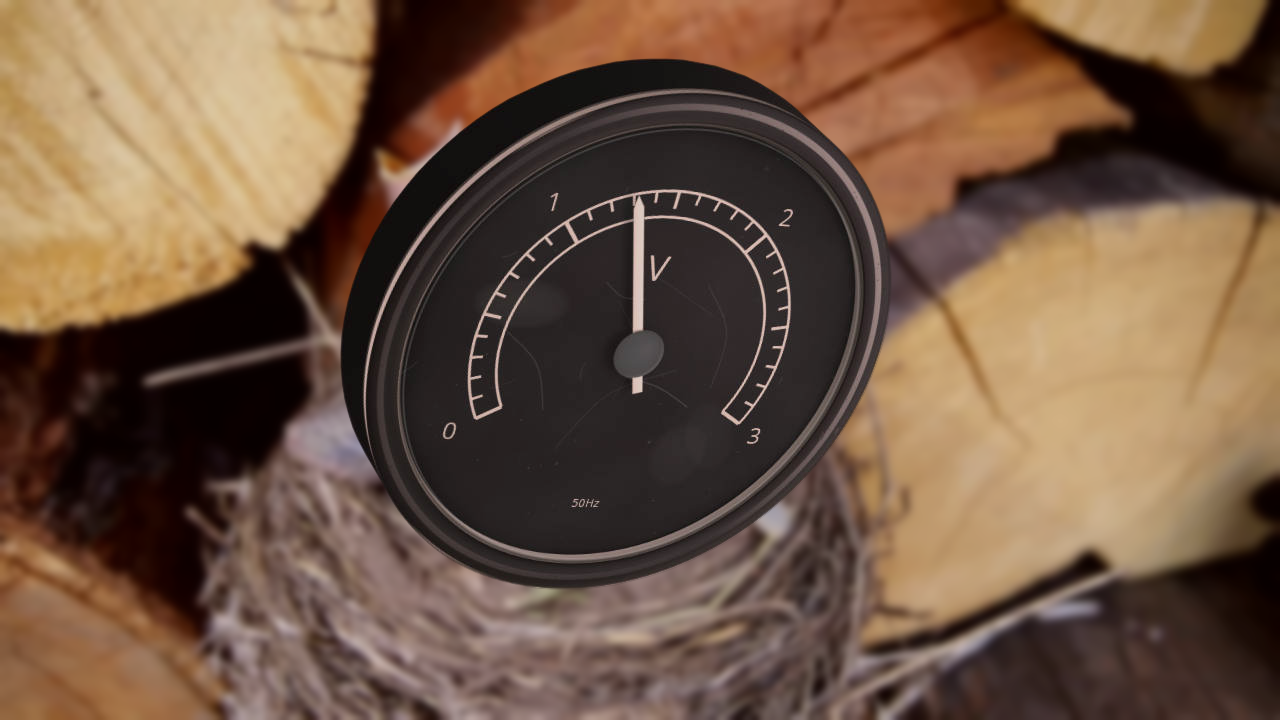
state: 1.3V
